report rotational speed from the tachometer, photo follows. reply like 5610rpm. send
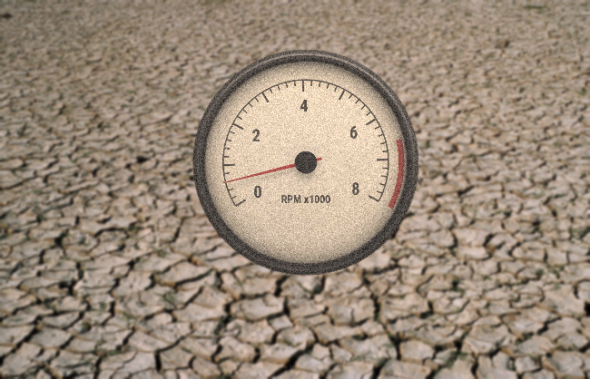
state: 600rpm
